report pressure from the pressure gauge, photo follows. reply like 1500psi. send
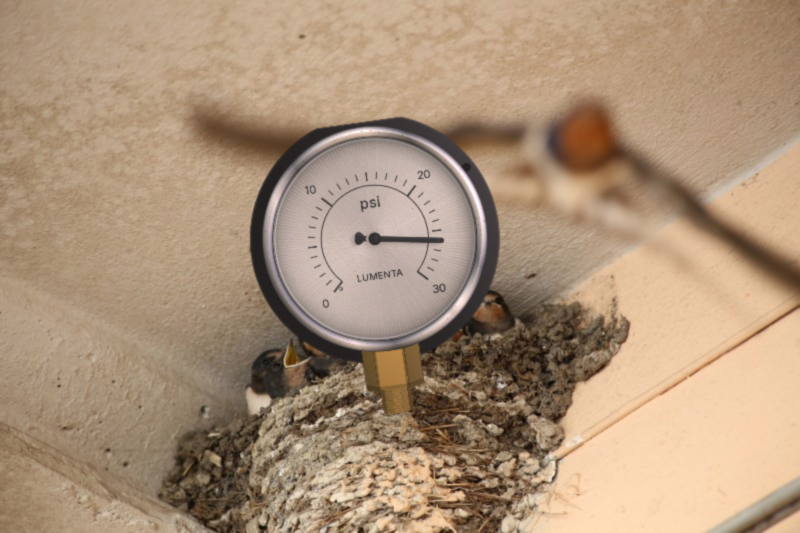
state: 26psi
